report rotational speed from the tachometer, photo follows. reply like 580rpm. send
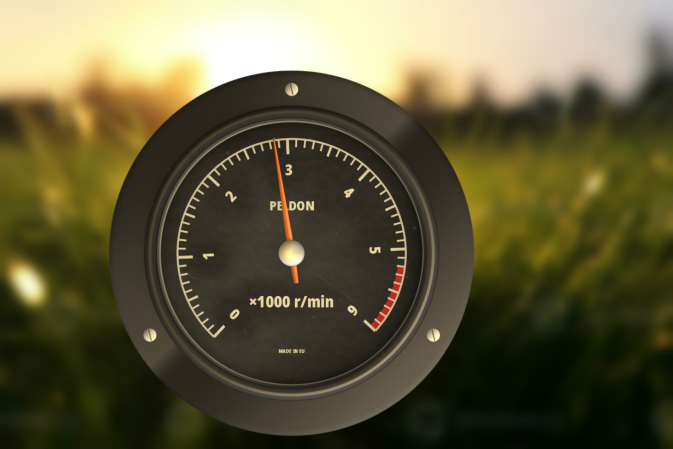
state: 2850rpm
